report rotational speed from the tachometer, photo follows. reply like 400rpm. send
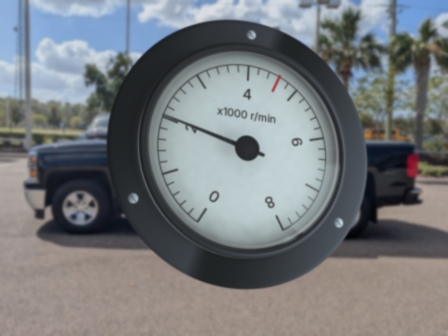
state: 2000rpm
